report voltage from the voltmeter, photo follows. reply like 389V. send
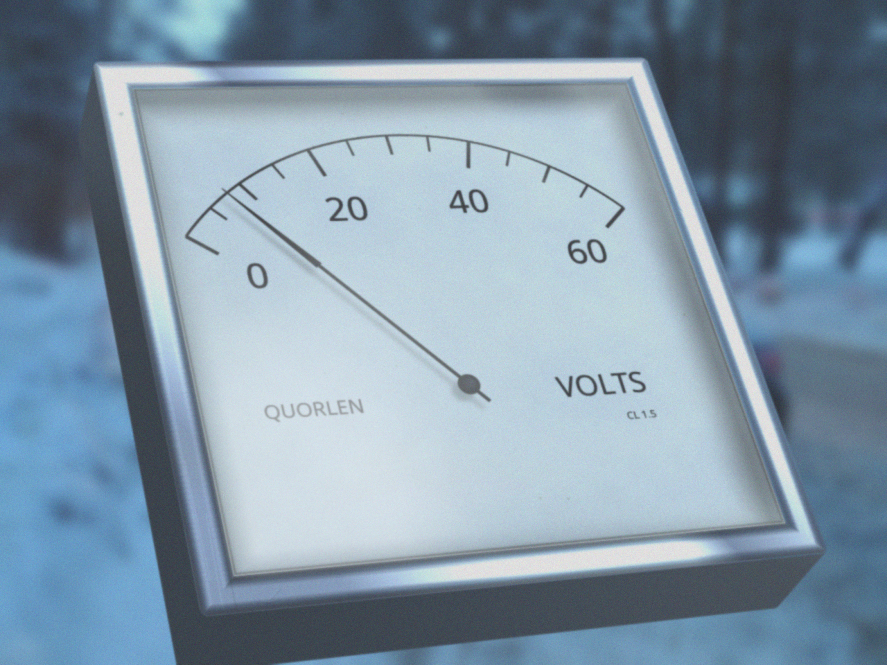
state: 7.5V
